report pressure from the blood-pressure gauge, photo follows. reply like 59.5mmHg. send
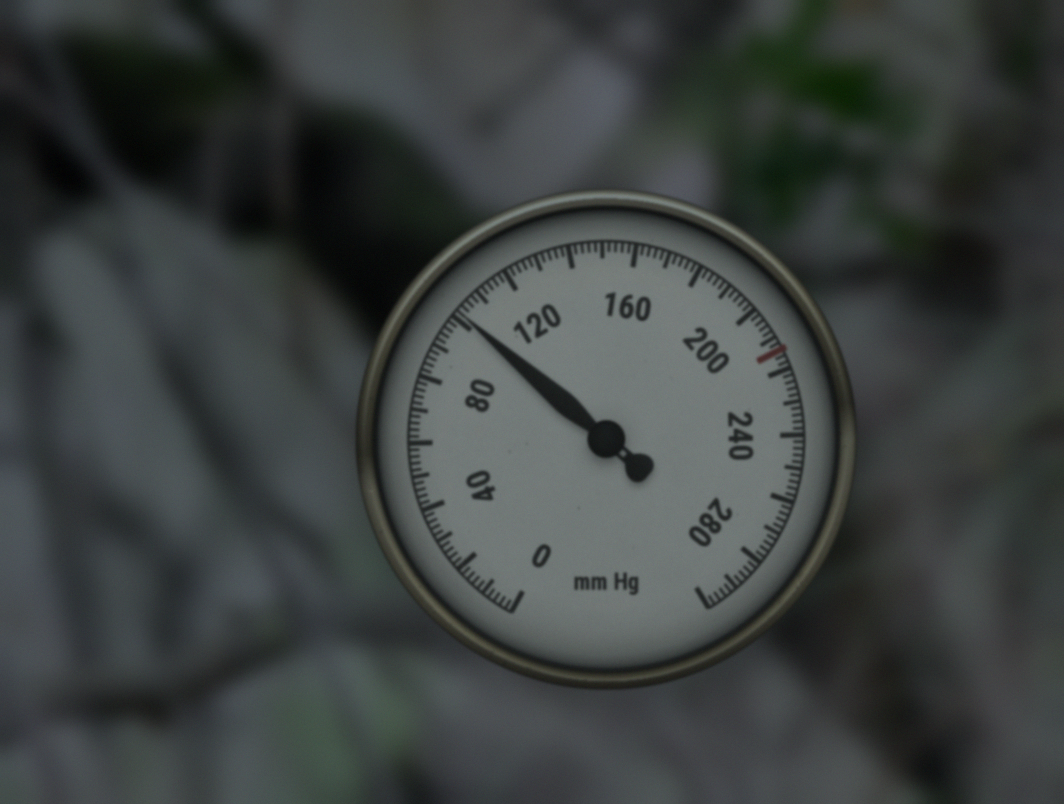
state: 102mmHg
